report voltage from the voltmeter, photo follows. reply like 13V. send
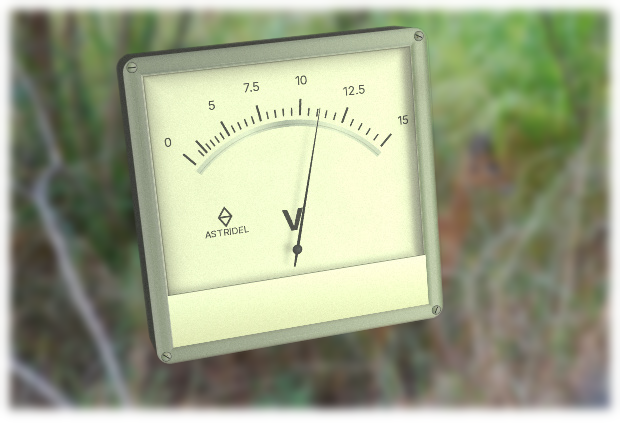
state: 11V
